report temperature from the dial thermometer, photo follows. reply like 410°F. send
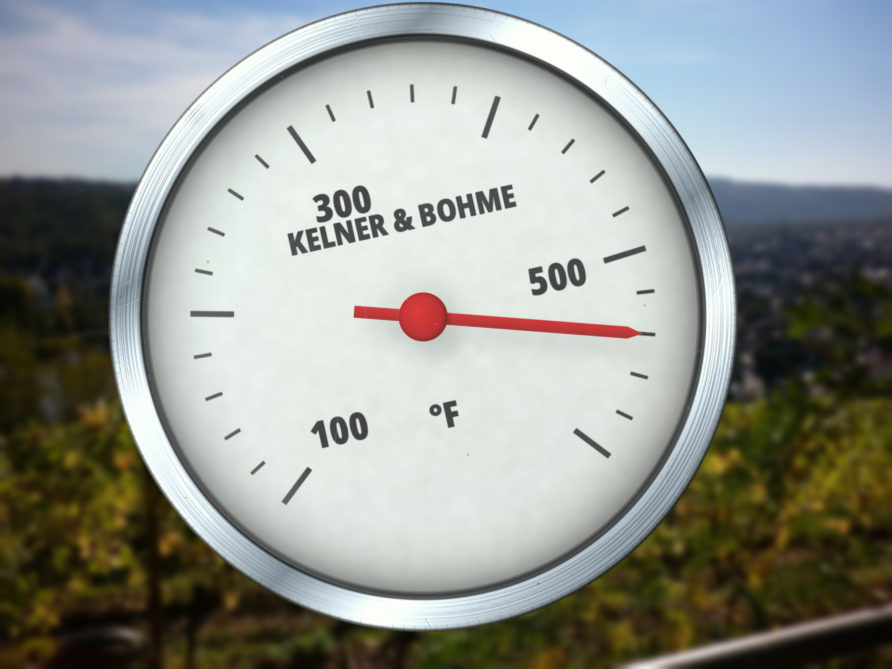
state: 540°F
